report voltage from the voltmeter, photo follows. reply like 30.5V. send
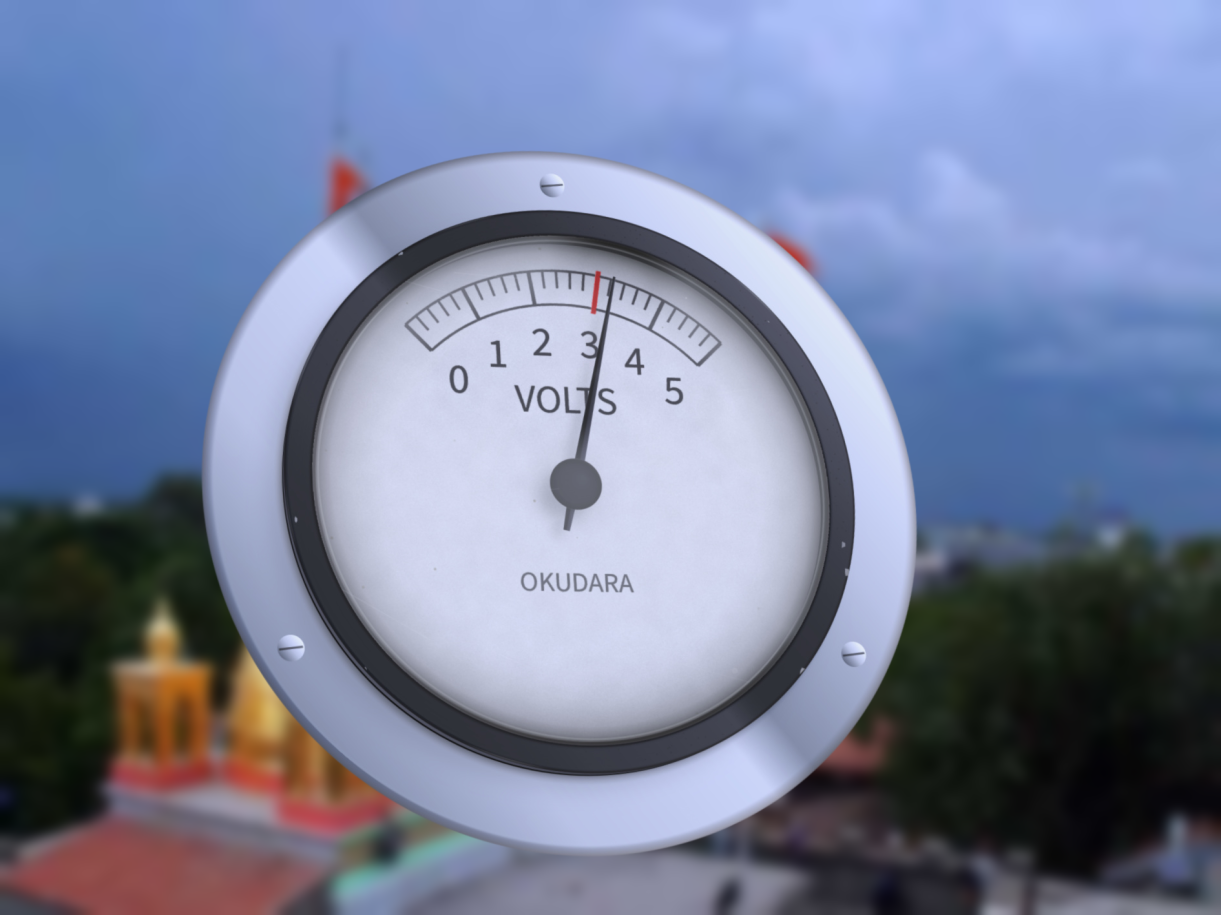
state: 3.2V
